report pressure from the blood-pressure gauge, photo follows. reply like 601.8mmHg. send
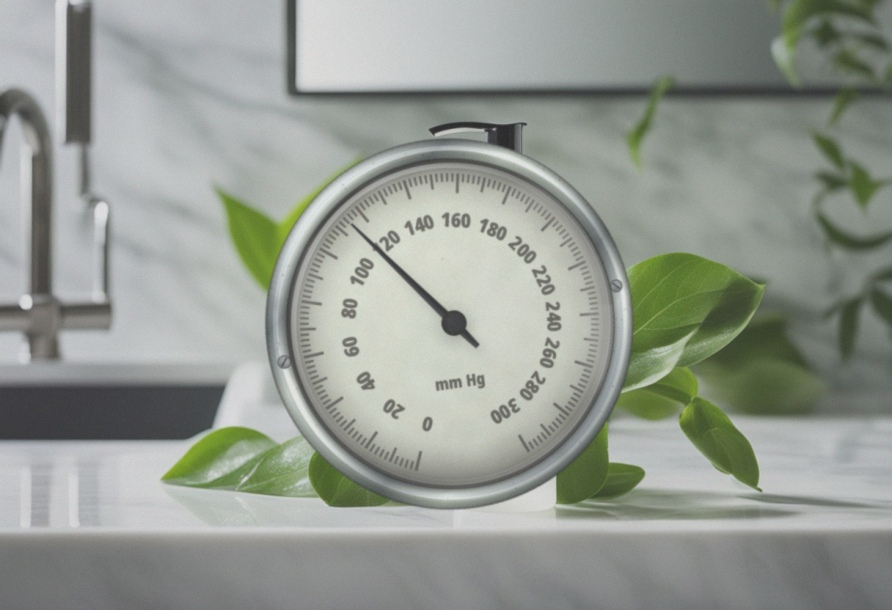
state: 114mmHg
